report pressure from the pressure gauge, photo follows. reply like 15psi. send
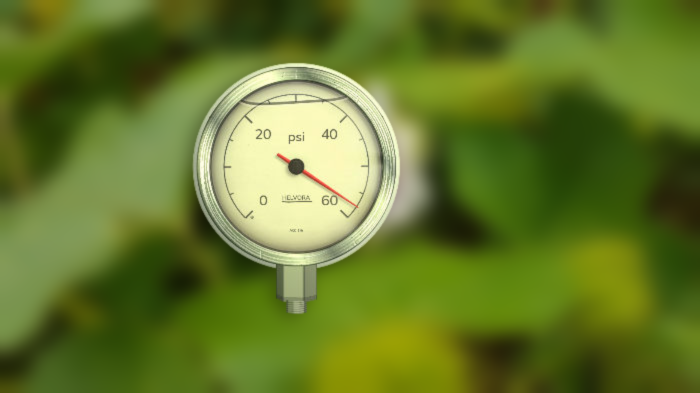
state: 57.5psi
